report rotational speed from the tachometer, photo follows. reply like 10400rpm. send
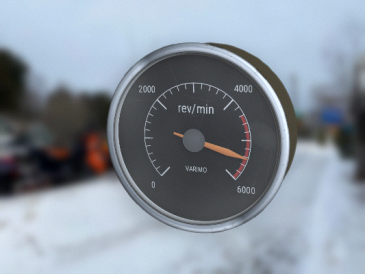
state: 5400rpm
